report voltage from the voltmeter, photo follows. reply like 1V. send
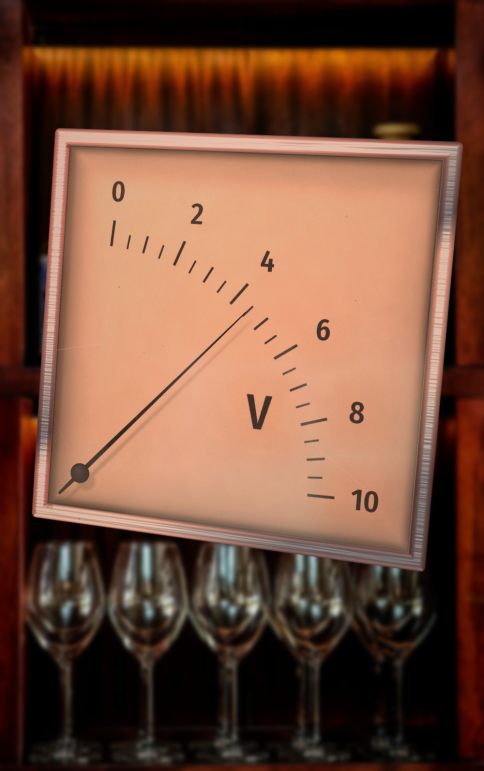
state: 4.5V
